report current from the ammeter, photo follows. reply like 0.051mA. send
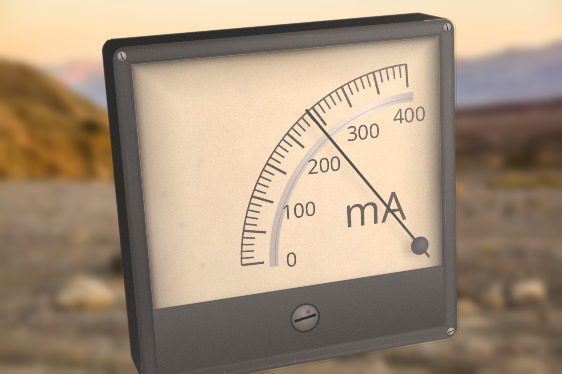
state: 240mA
